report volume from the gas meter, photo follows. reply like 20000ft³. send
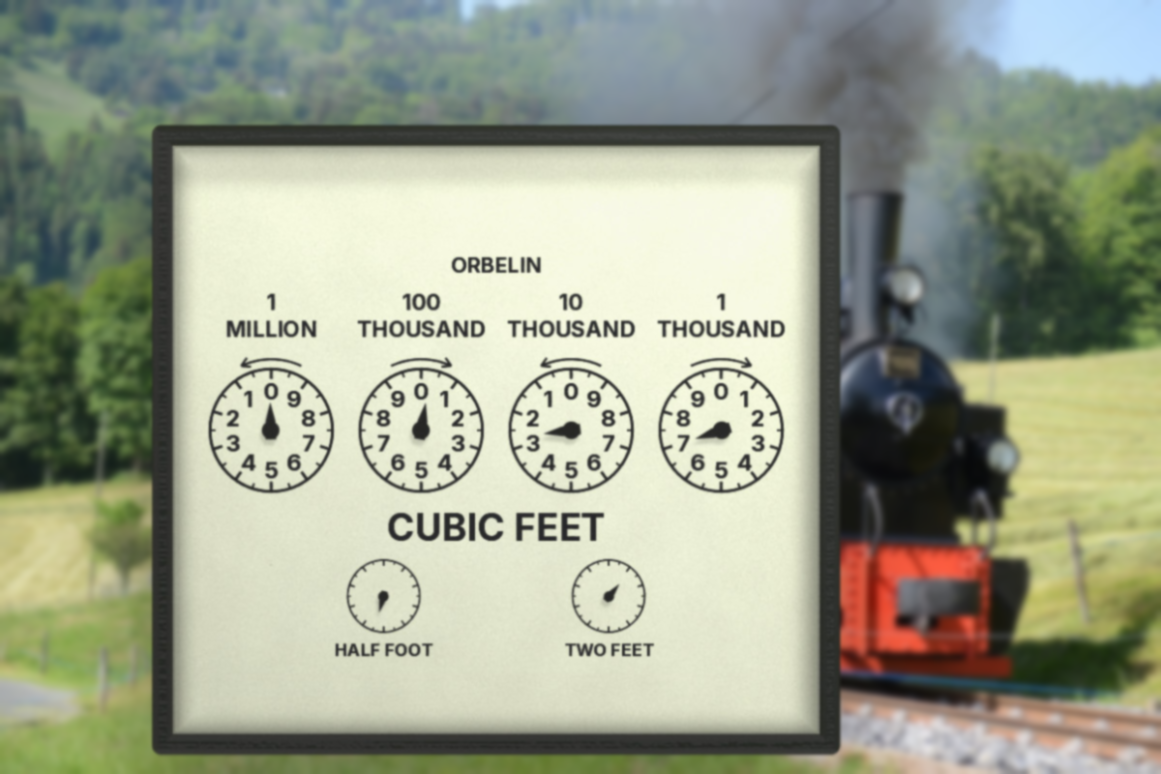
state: 2700ft³
